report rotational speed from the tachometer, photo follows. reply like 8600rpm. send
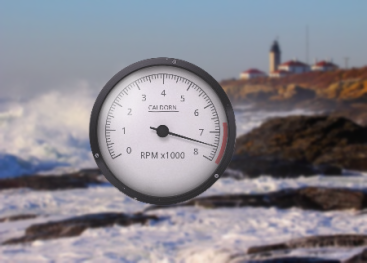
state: 7500rpm
